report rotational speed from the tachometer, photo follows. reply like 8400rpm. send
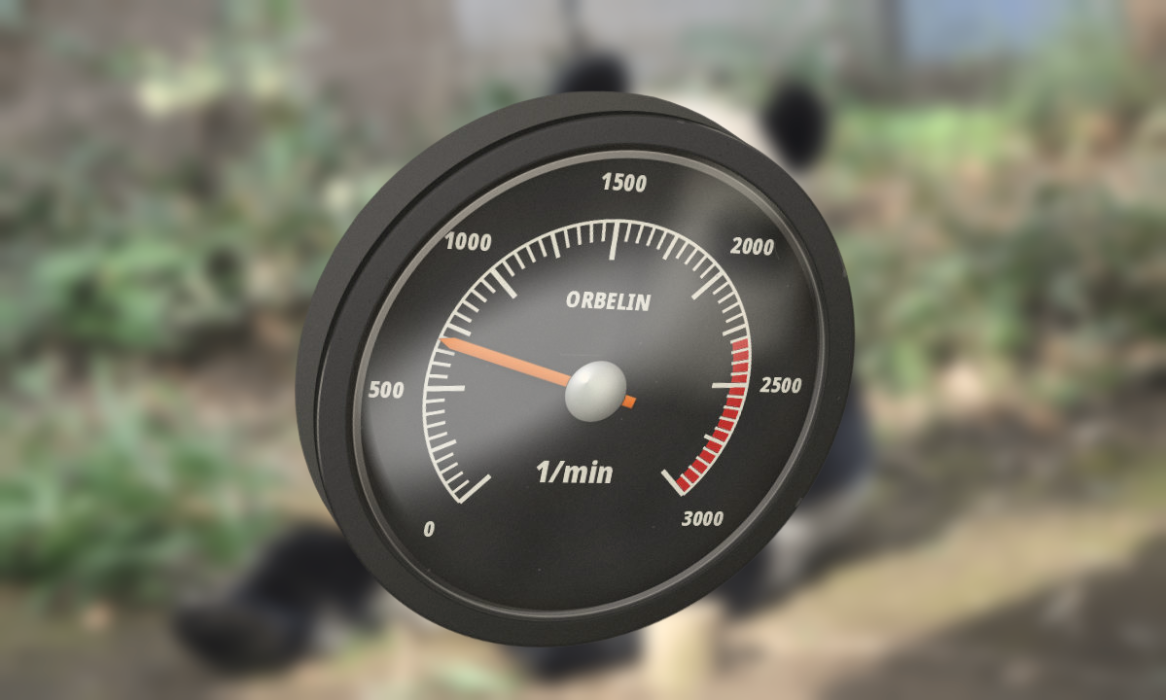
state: 700rpm
